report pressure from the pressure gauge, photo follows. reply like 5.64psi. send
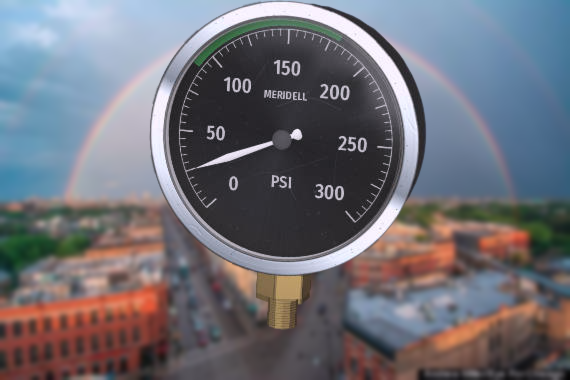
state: 25psi
